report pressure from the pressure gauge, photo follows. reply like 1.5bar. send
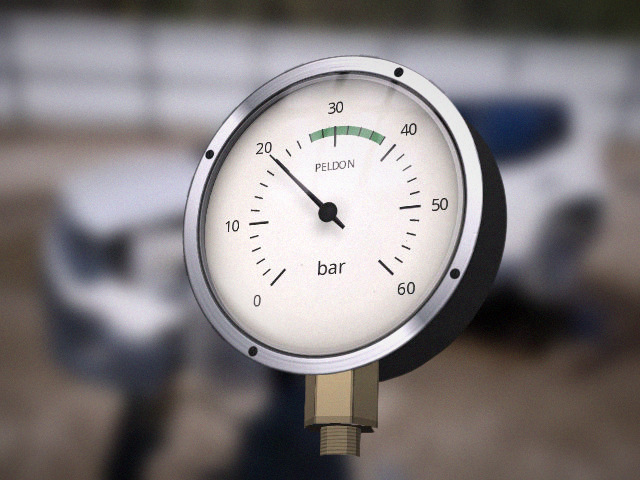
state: 20bar
